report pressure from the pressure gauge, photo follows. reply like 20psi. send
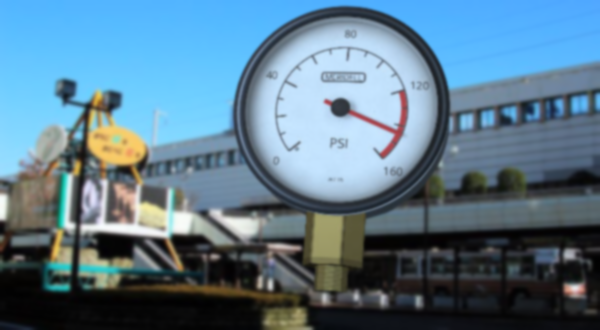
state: 145psi
